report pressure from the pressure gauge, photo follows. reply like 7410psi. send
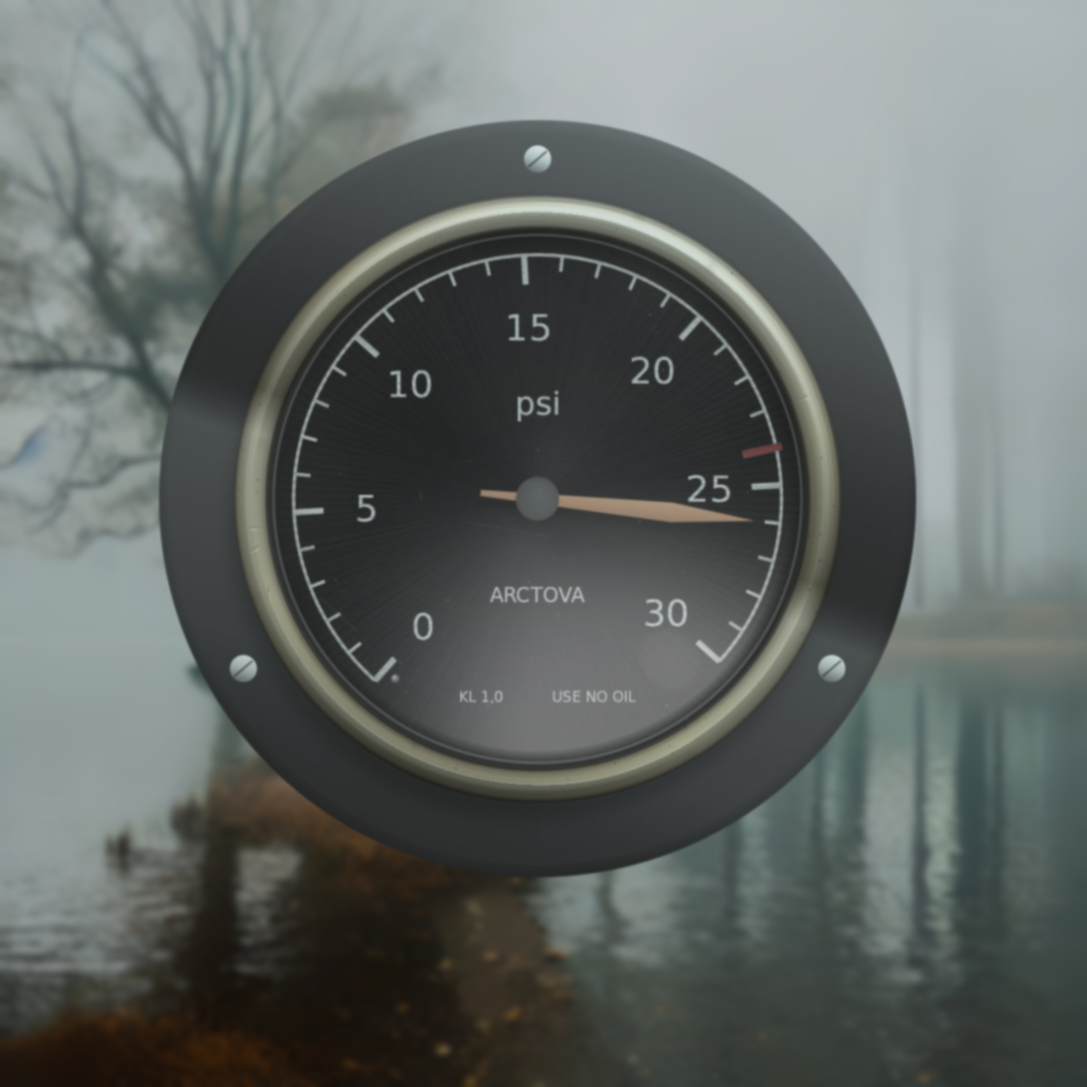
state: 26psi
